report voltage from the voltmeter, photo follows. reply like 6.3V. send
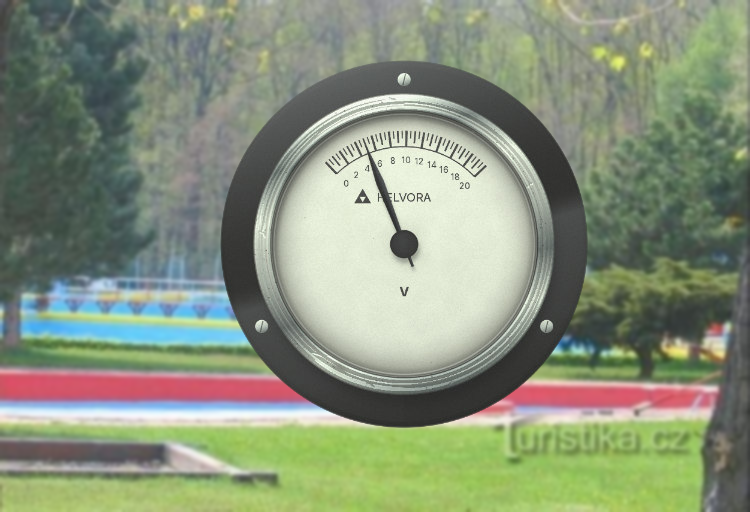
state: 5V
